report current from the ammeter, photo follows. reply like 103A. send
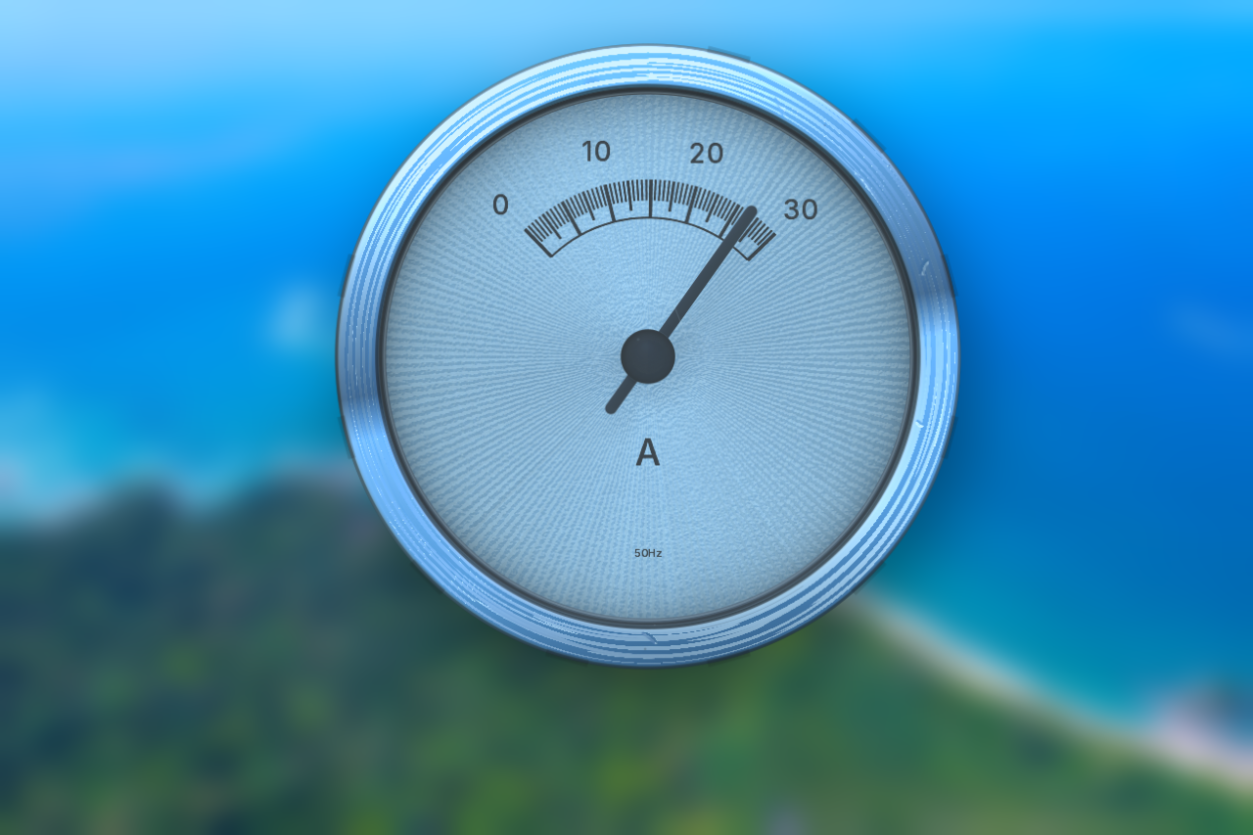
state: 26.5A
